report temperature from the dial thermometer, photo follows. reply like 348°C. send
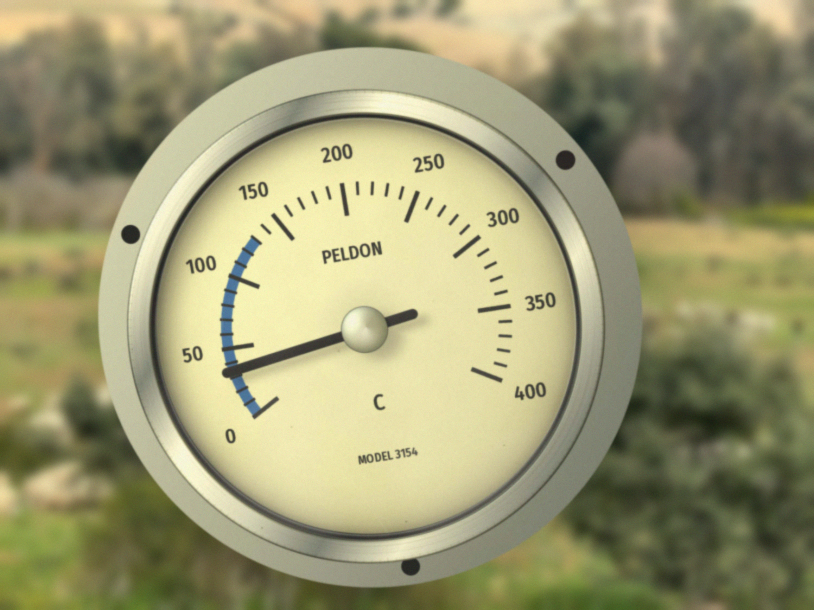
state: 35°C
